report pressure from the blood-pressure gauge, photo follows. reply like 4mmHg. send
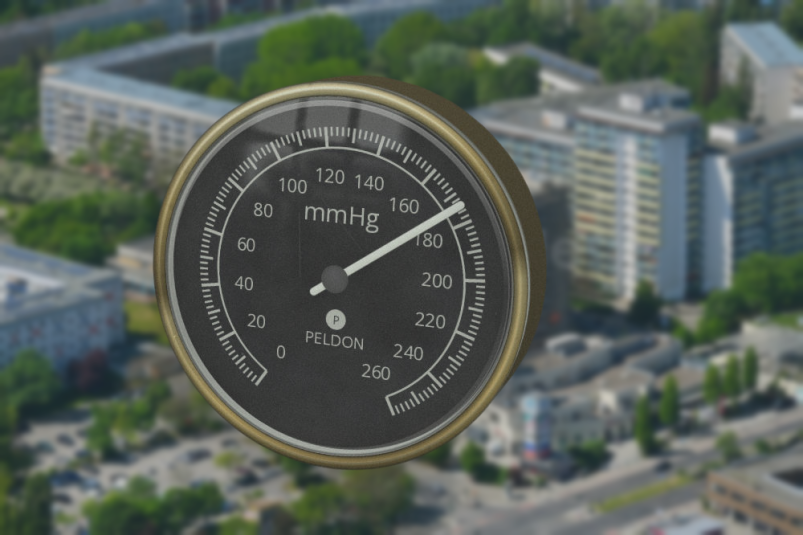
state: 174mmHg
